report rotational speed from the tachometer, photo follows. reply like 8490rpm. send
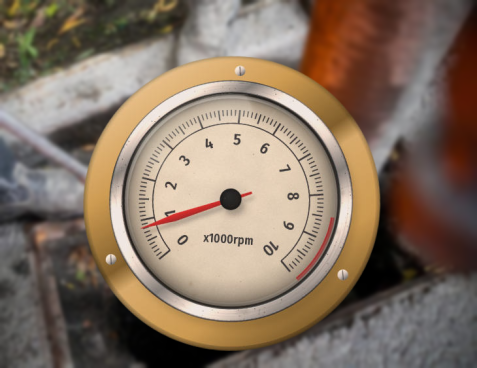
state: 800rpm
